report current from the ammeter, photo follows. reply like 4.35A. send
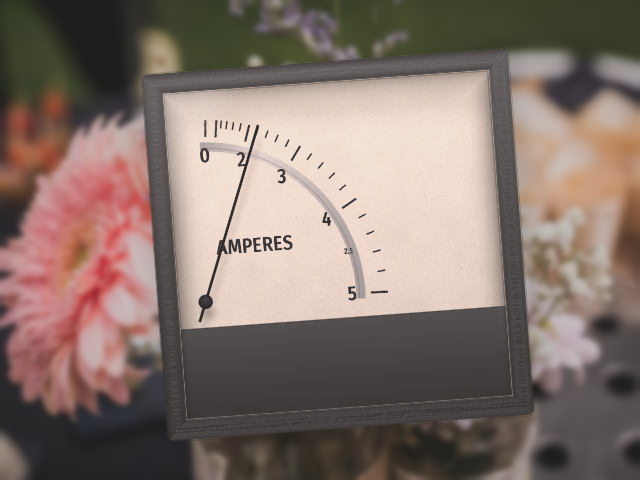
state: 2.2A
